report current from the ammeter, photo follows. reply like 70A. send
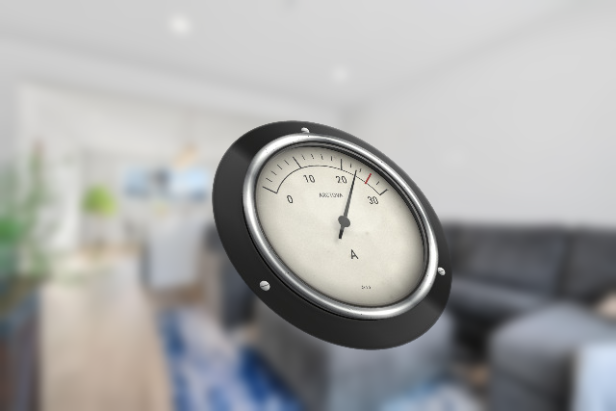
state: 23A
